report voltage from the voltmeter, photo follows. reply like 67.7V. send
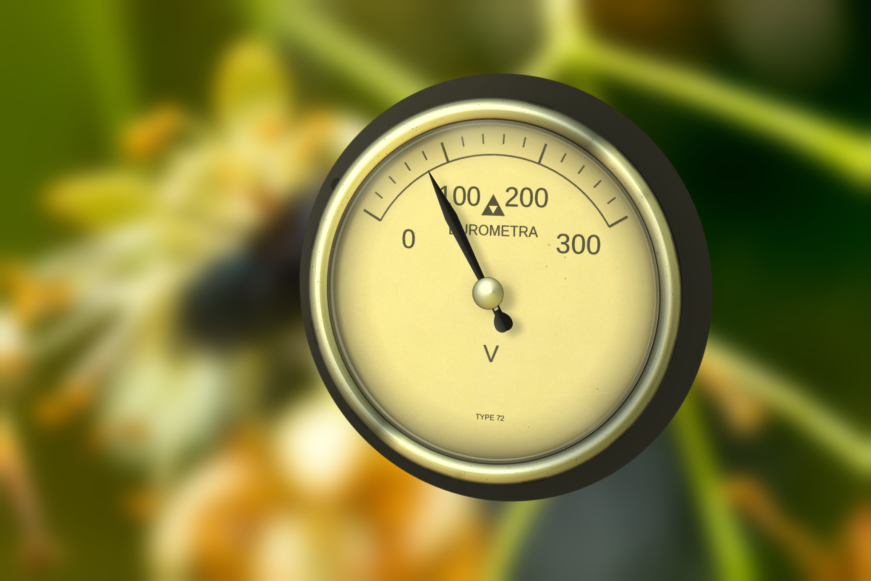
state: 80V
